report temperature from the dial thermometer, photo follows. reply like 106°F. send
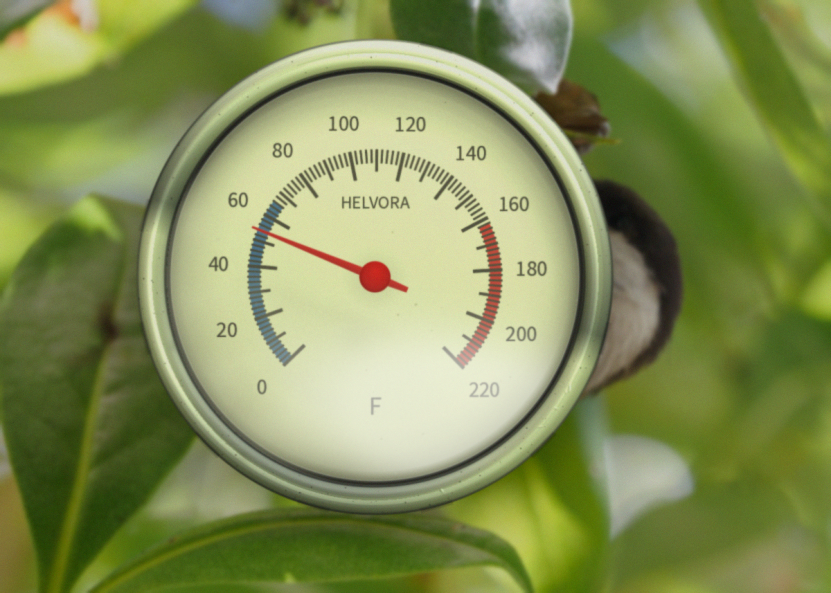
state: 54°F
